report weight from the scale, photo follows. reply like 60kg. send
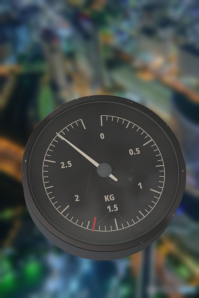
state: 2.75kg
